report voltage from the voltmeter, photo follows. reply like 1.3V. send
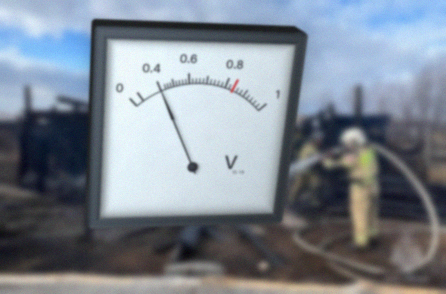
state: 0.4V
